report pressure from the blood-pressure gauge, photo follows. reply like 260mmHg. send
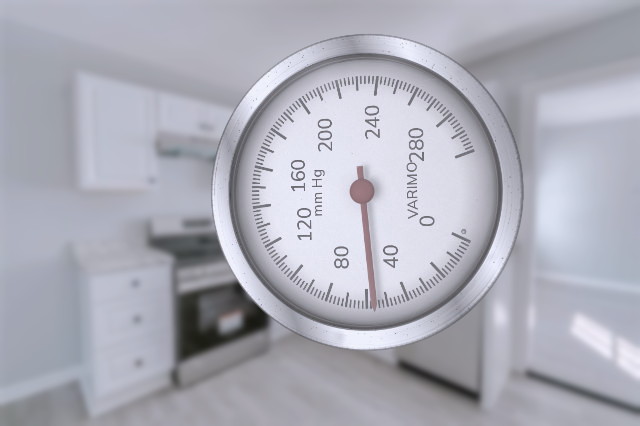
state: 56mmHg
